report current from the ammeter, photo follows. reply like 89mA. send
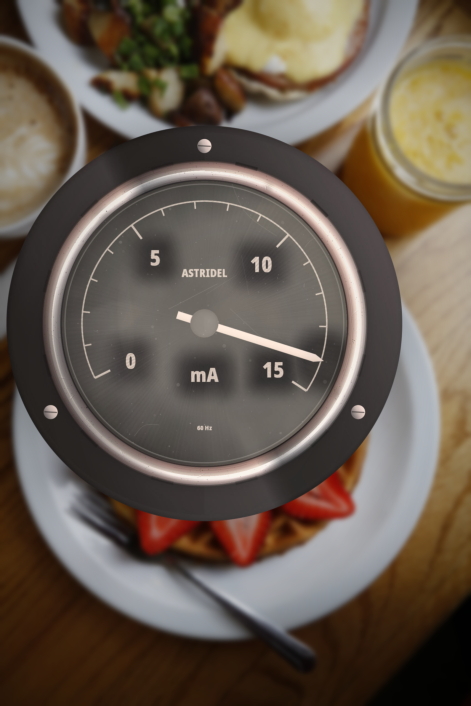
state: 14mA
